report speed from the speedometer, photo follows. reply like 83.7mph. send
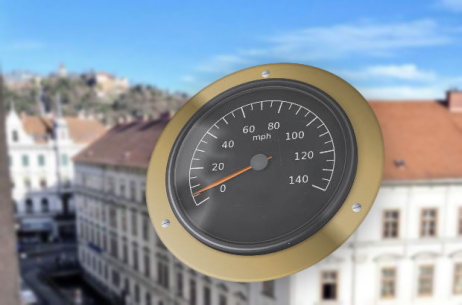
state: 5mph
